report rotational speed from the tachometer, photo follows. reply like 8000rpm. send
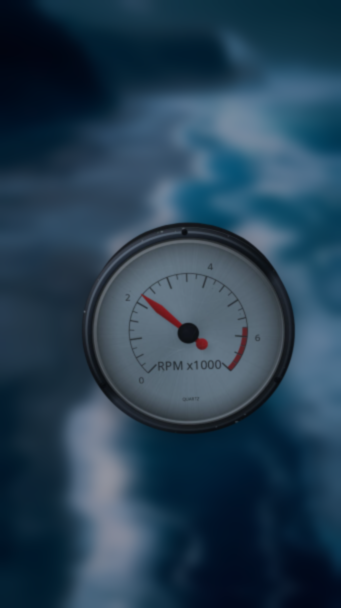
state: 2250rpm
